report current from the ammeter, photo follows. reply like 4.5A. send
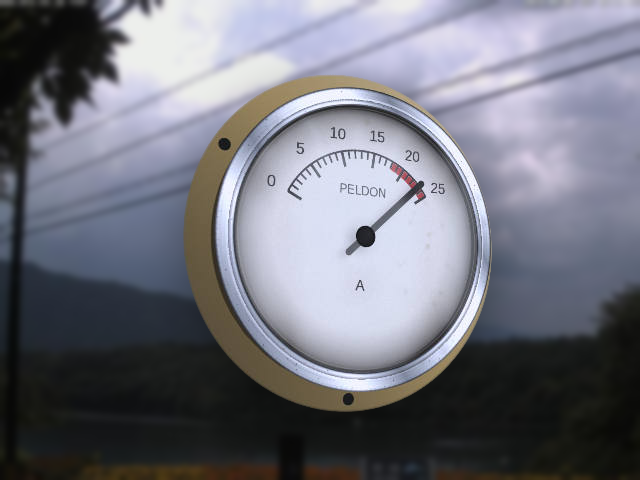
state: 23A
